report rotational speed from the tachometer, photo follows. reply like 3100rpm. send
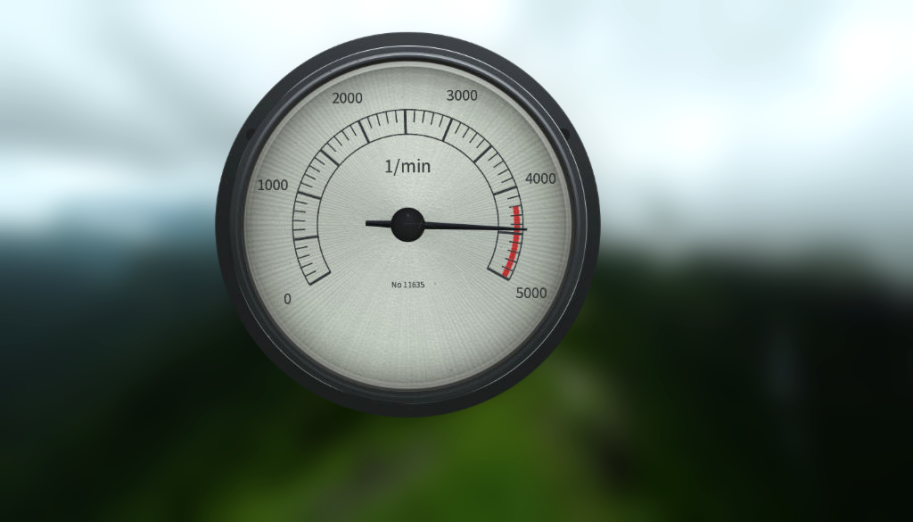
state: 4450rpm
